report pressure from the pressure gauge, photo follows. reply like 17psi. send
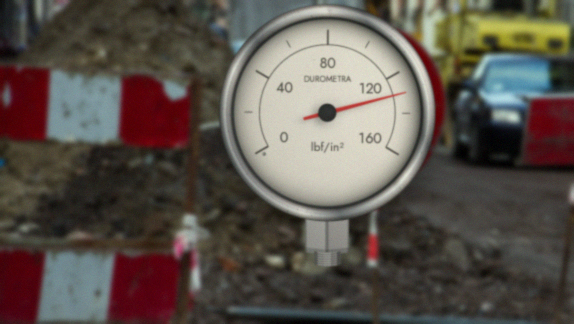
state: 130psi
